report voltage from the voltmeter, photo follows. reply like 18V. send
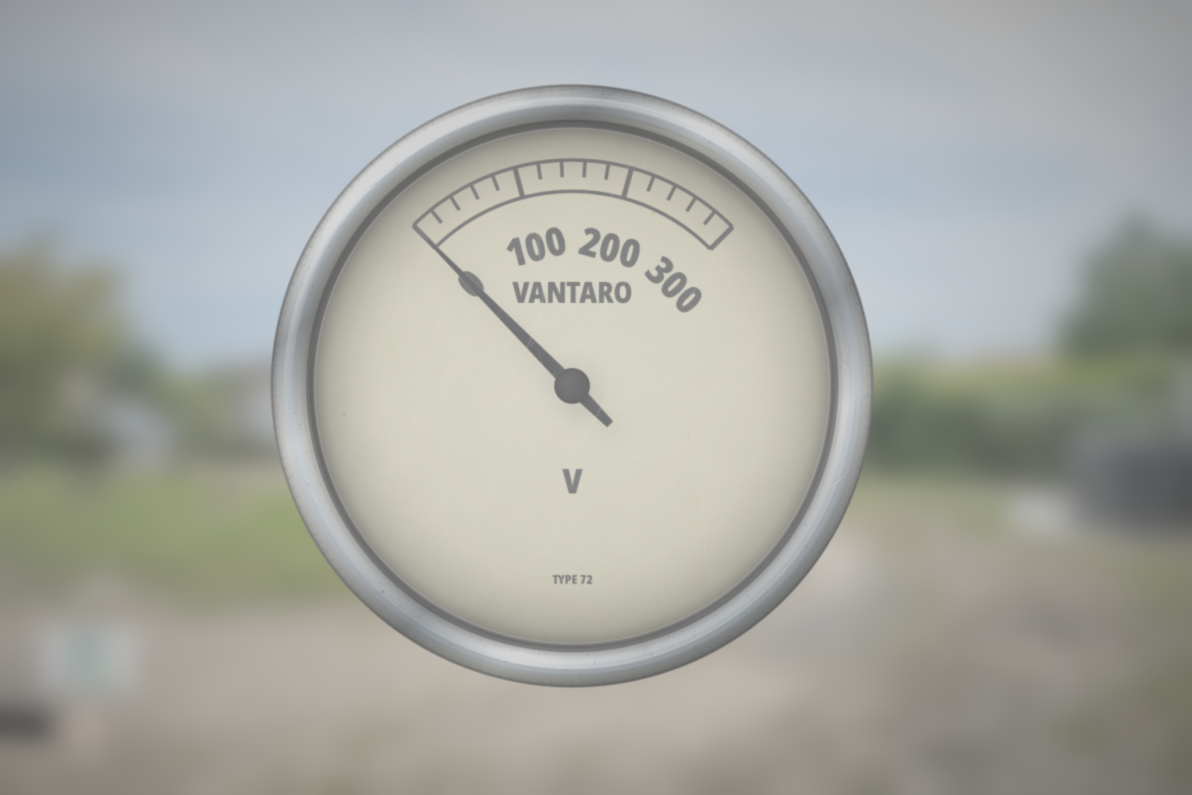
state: 0V
